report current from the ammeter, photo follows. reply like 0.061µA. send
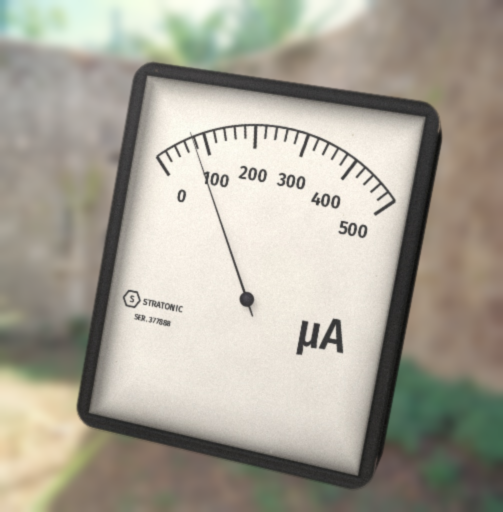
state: 80µA
